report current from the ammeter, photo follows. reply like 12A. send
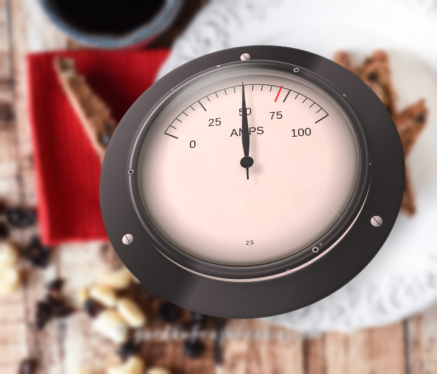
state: 50A
